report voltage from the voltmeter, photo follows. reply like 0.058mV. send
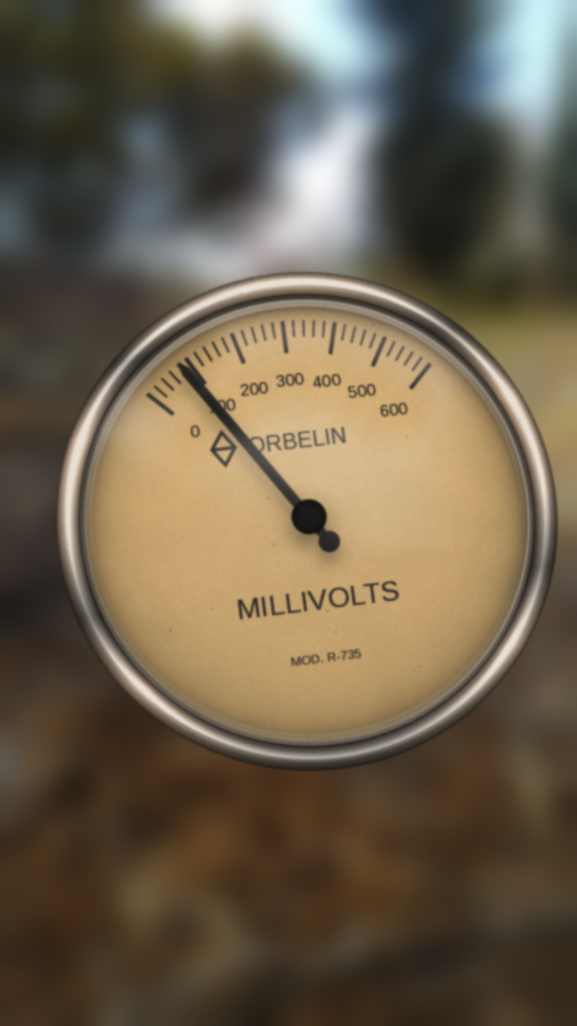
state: 80mV
